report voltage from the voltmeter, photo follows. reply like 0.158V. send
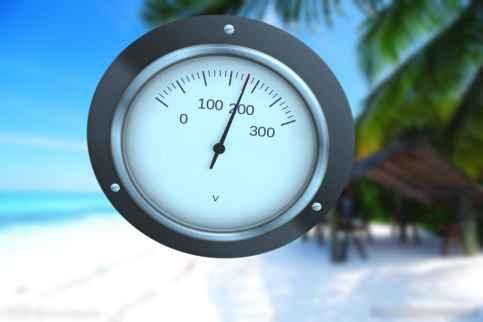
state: 180V
